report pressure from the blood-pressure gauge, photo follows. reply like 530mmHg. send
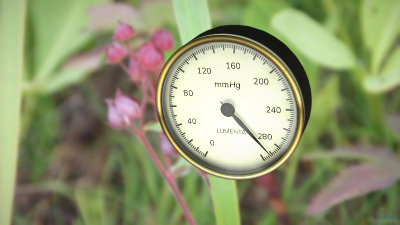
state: 290mmHg
